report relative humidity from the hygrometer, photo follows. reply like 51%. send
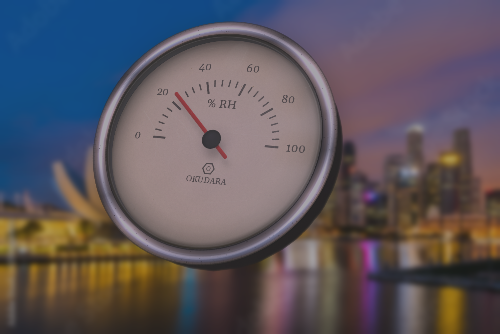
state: 24%
